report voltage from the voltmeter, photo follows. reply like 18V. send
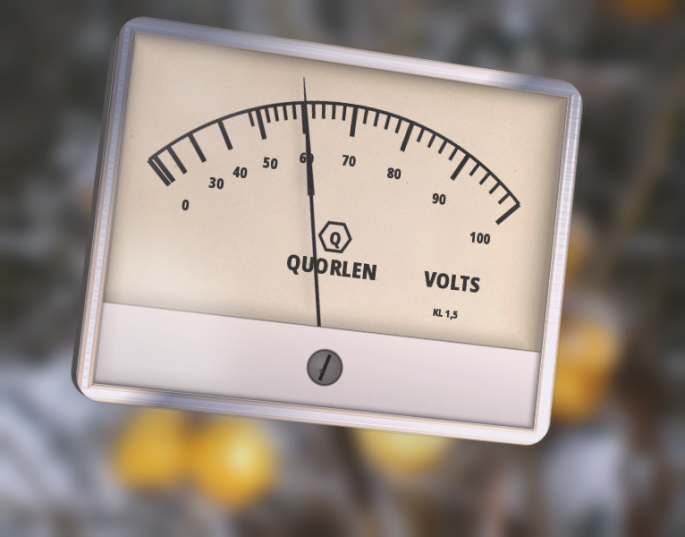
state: 60V
